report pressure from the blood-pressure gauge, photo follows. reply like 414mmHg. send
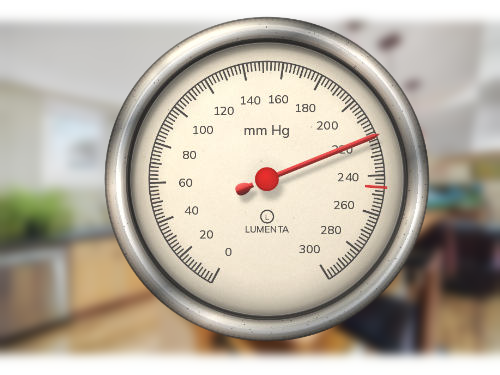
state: 220mmHg
